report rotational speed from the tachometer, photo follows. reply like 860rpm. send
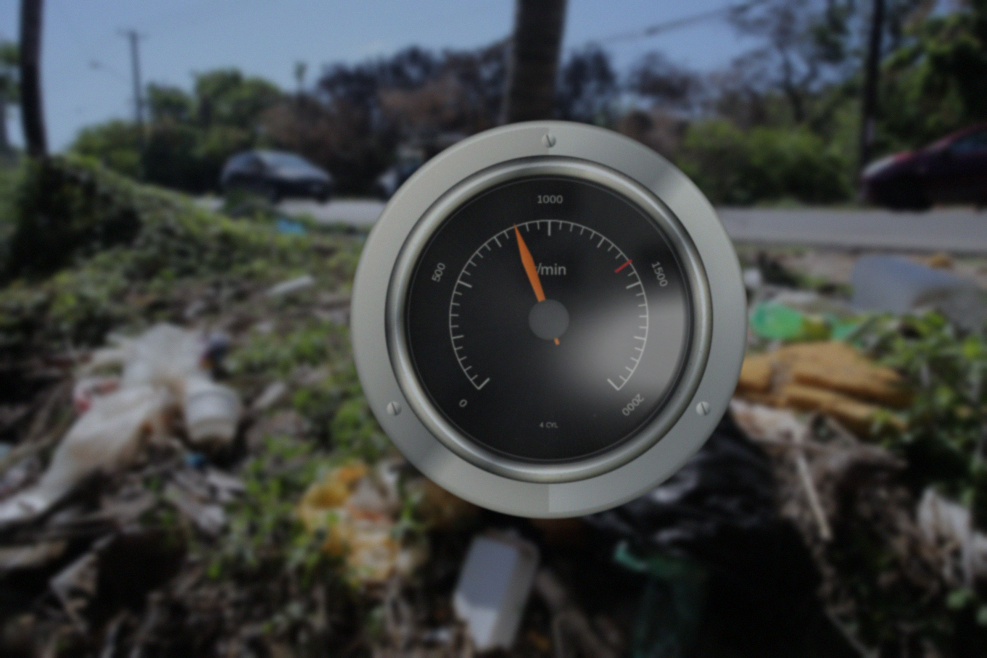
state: 850rpm
